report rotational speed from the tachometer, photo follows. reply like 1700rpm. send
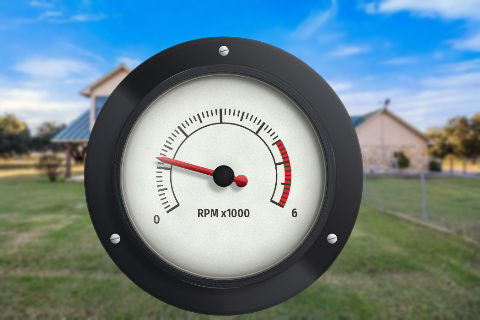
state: 1200rpm
